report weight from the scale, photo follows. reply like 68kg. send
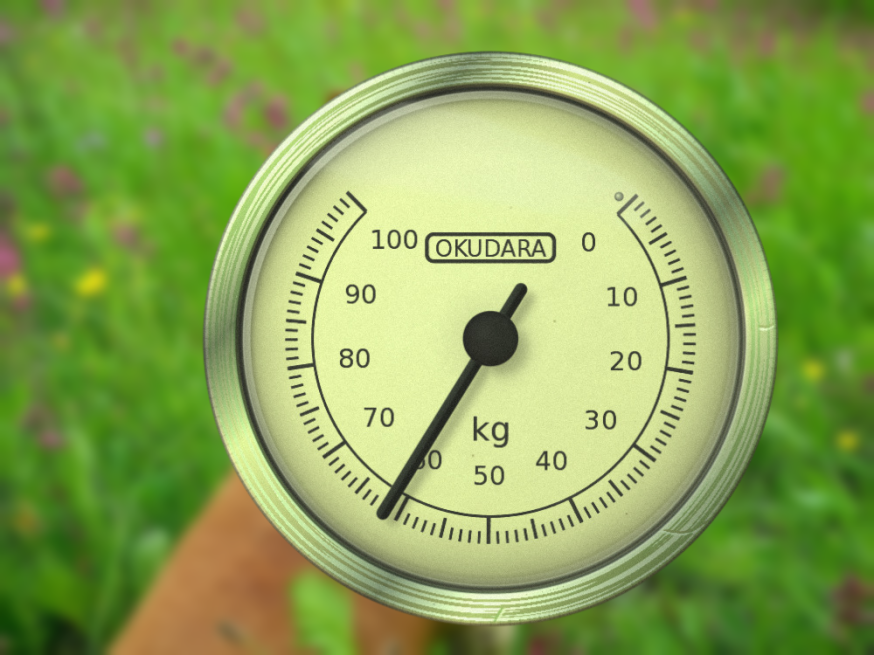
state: 61.5kg
